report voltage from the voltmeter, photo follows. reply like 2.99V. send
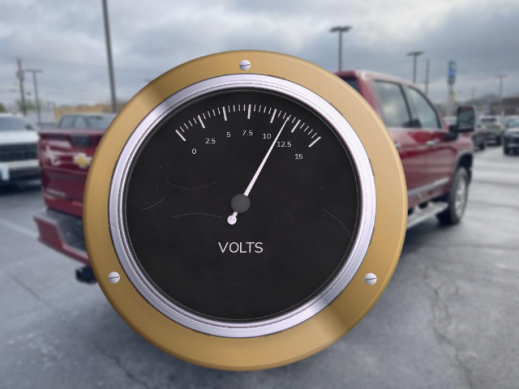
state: 11.5V
